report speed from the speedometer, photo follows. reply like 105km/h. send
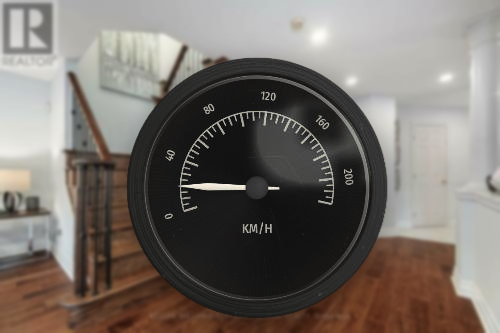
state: 20km/h
